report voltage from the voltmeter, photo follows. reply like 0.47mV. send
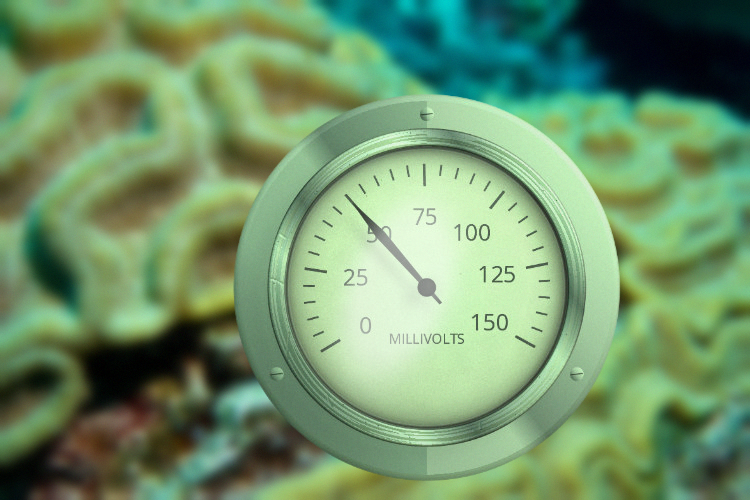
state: 50mV
